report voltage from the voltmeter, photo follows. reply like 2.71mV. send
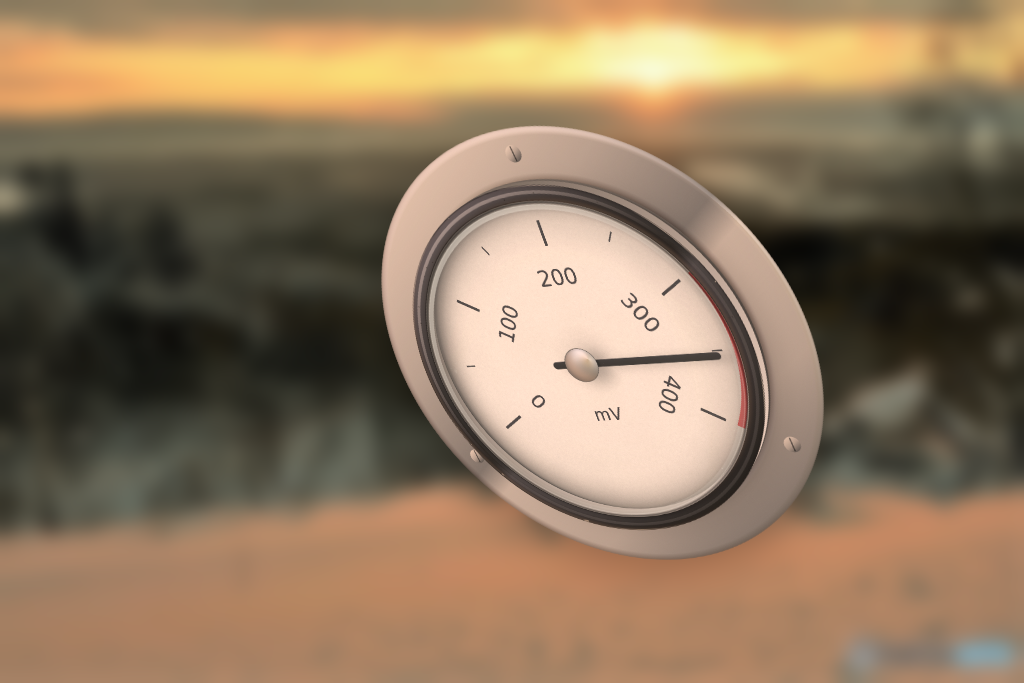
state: 350mV
